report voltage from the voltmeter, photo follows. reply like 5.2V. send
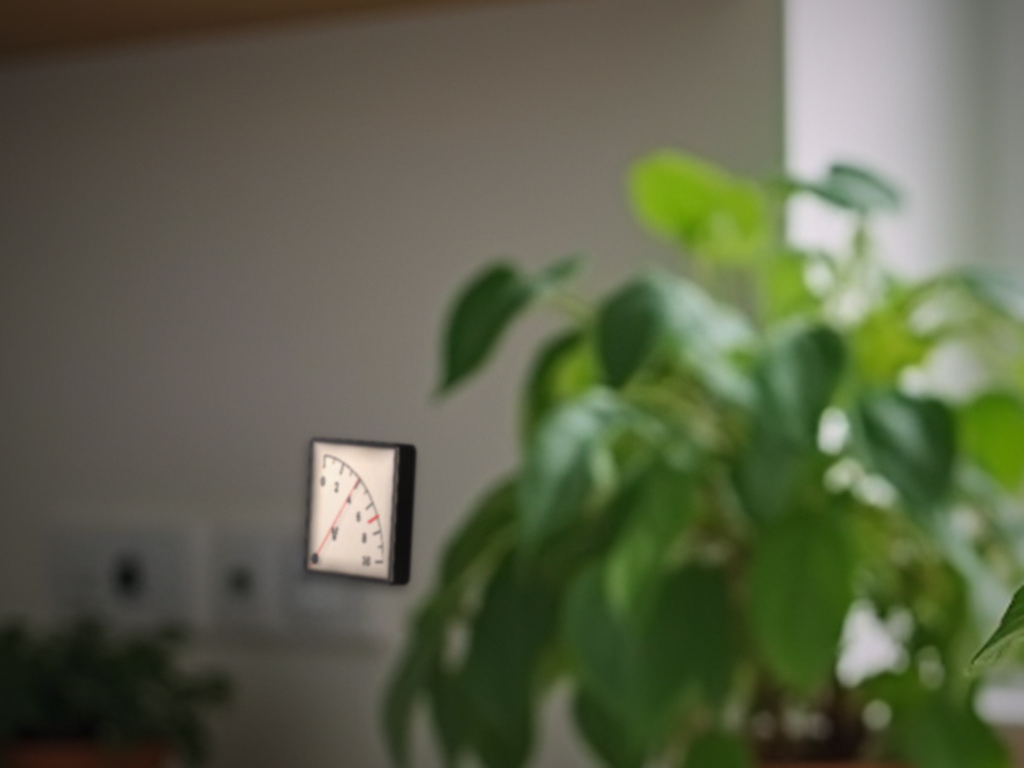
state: 4V
